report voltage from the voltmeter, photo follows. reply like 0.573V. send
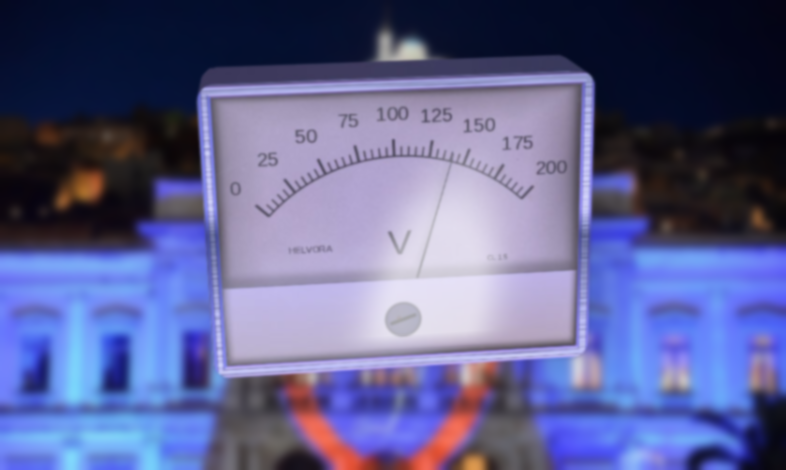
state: 140V
